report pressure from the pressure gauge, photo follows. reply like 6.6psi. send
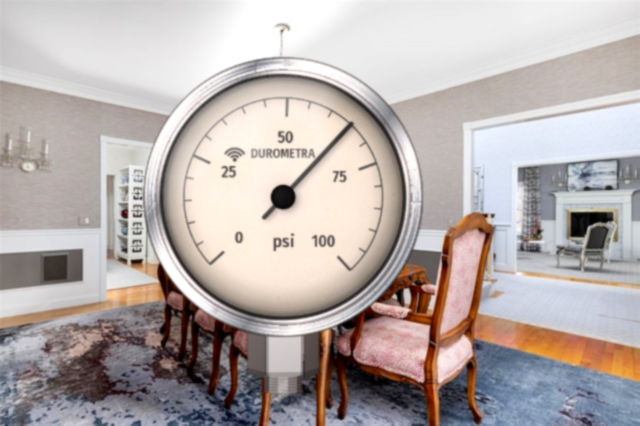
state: 65psi
